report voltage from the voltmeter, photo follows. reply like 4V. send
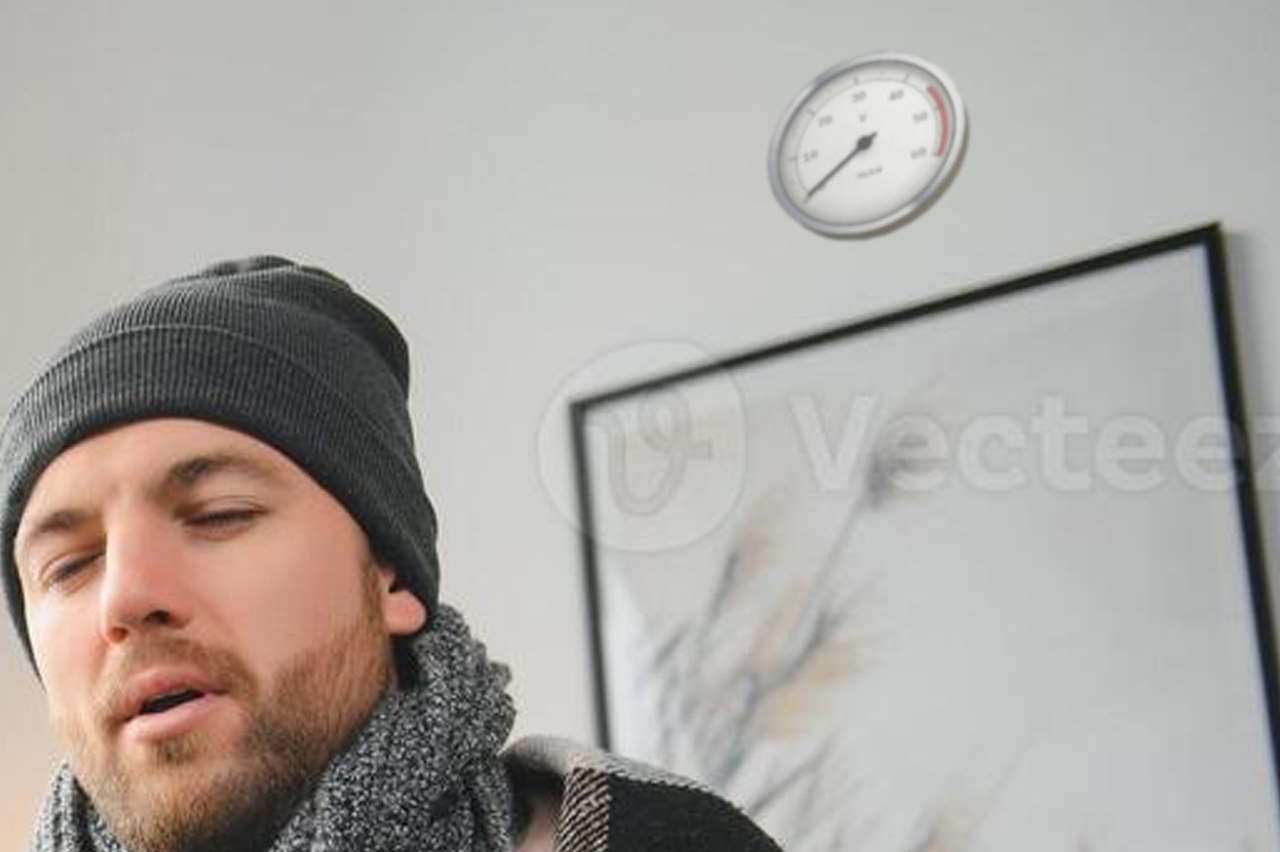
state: 0V
